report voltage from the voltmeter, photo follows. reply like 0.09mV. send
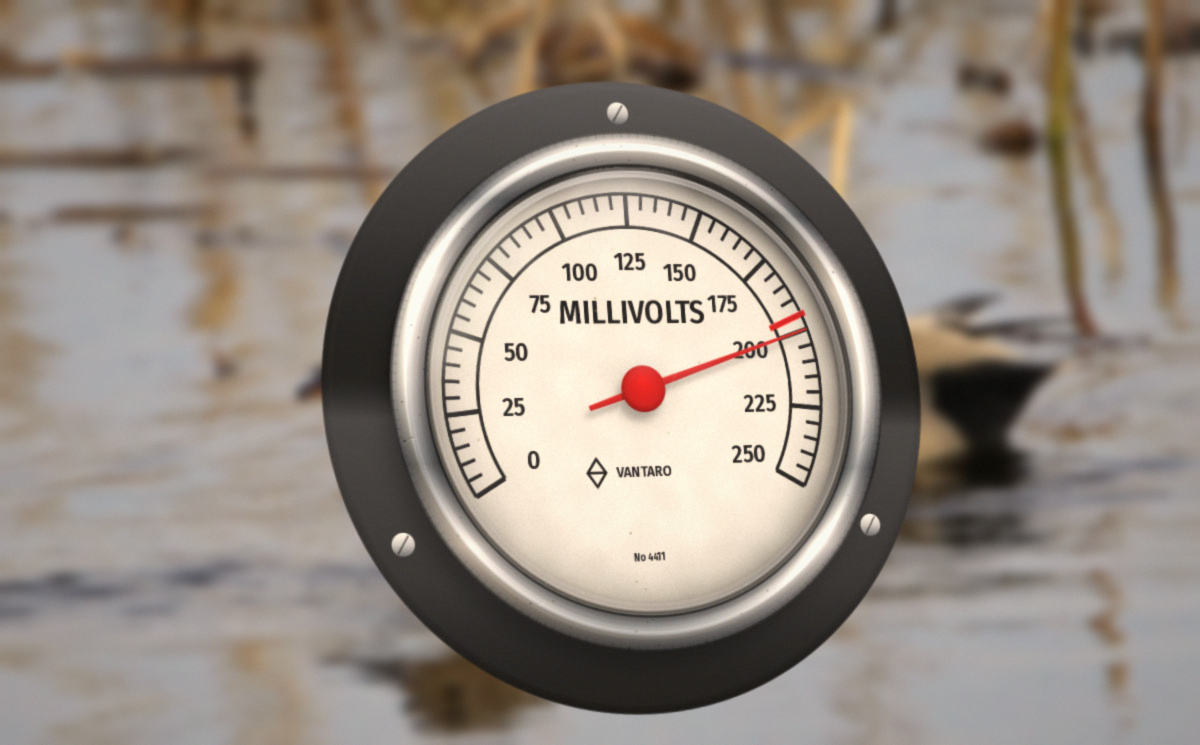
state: 200mV
